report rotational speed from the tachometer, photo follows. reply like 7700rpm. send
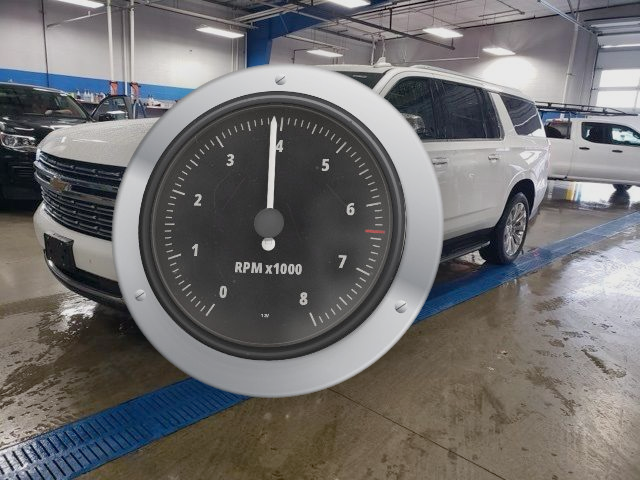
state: 3900rpm
